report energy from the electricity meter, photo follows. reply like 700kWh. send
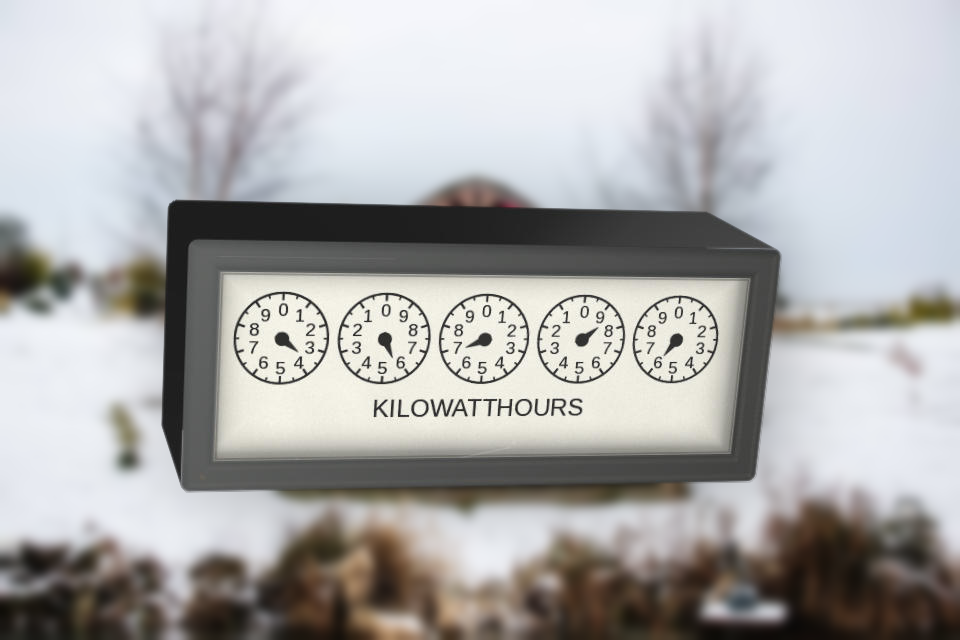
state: 35686kWh
